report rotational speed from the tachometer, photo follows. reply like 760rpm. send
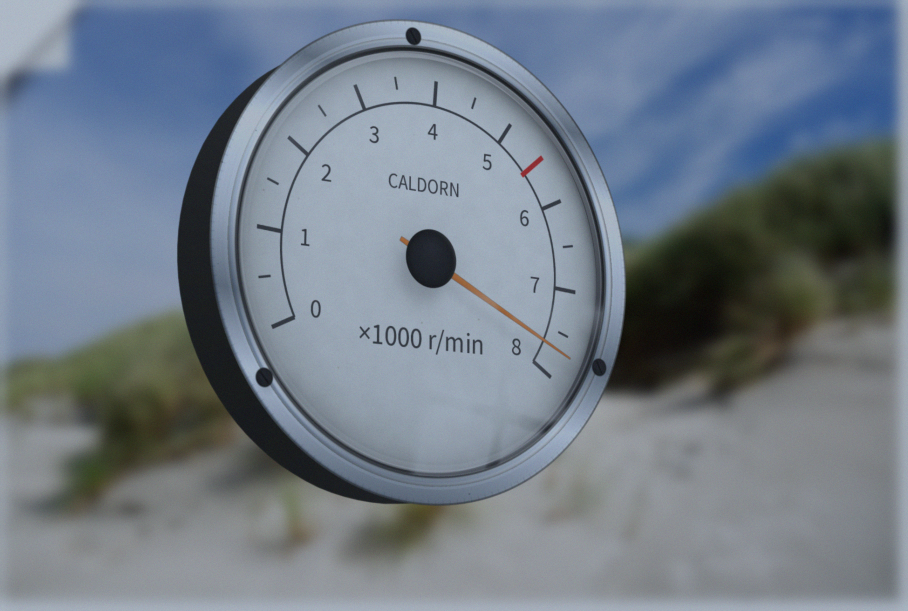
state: 7750rpm
